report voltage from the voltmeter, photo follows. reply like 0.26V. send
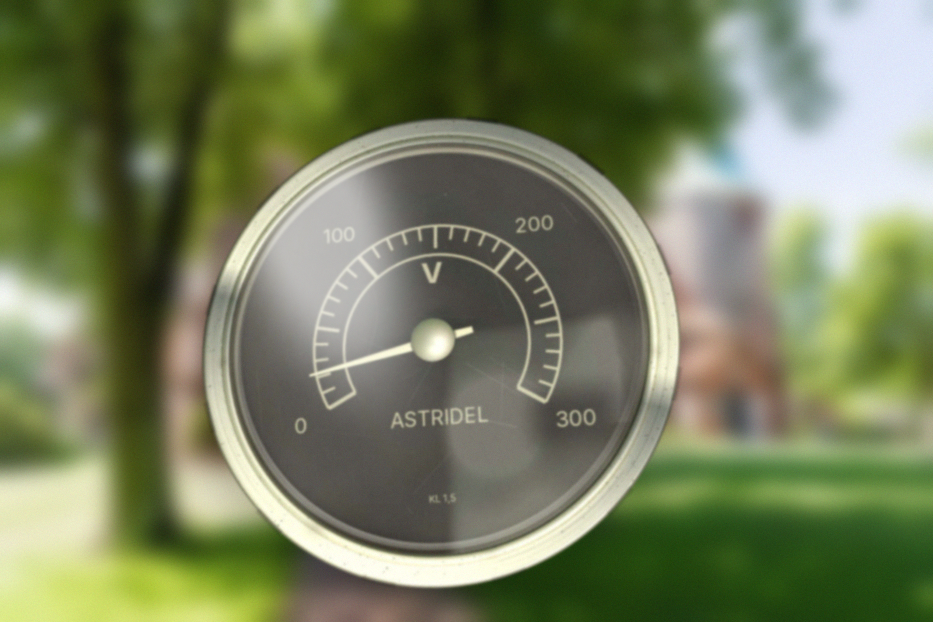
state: 20V
